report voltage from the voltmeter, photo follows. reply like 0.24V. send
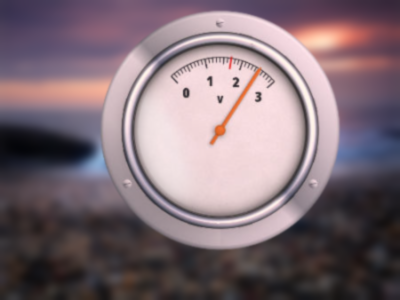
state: 2.5V
